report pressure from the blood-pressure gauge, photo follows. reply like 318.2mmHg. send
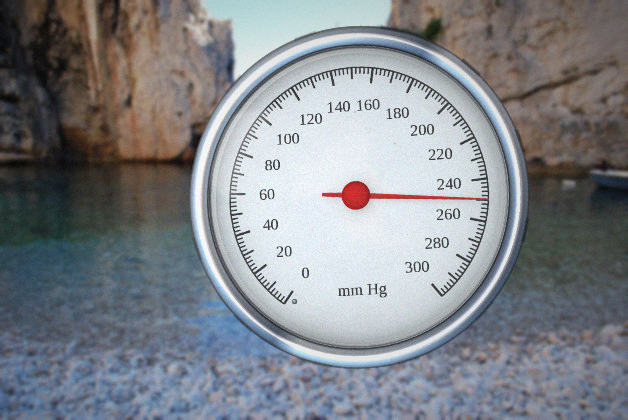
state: 250mmHg
